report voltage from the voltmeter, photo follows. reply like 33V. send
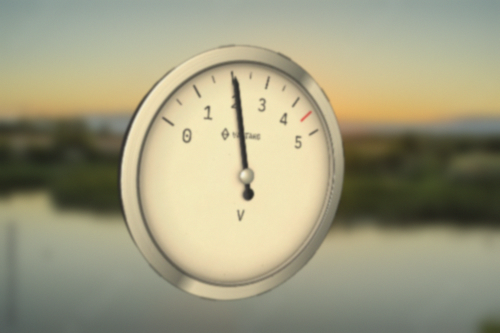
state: 2V
